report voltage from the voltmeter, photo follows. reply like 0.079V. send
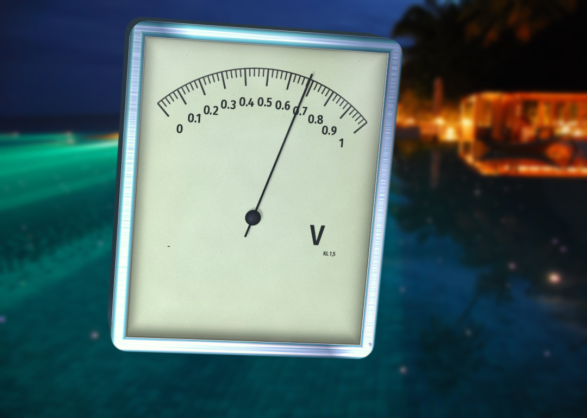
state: 0.68V
